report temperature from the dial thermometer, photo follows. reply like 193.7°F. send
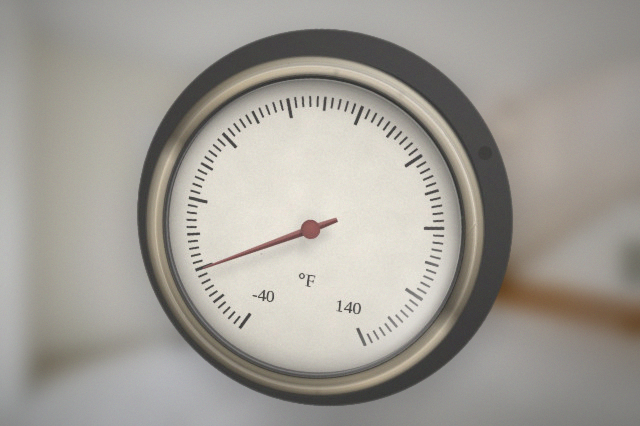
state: -20°F
